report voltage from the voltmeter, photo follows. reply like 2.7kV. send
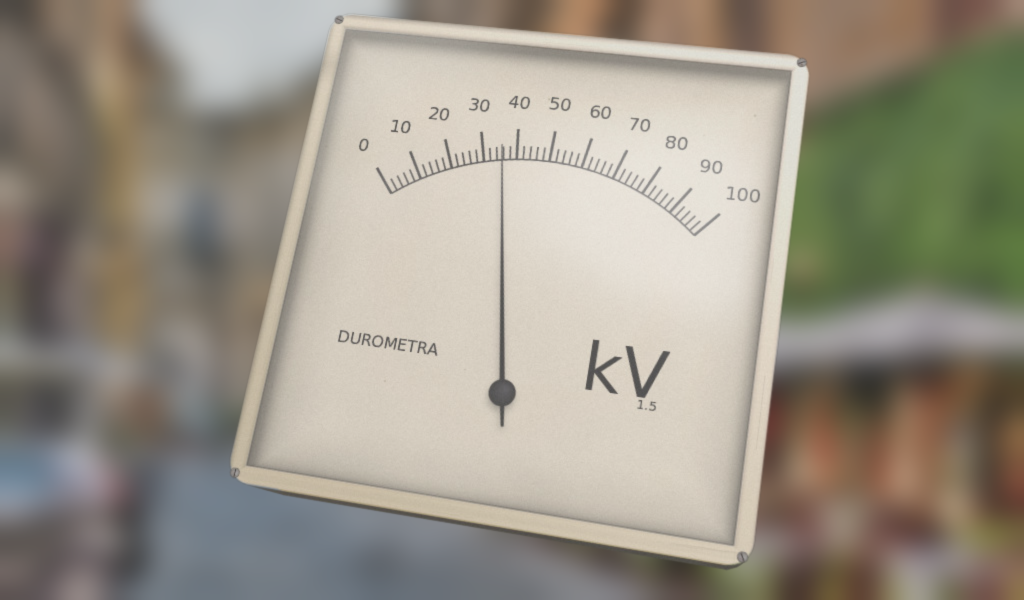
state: 36kV
